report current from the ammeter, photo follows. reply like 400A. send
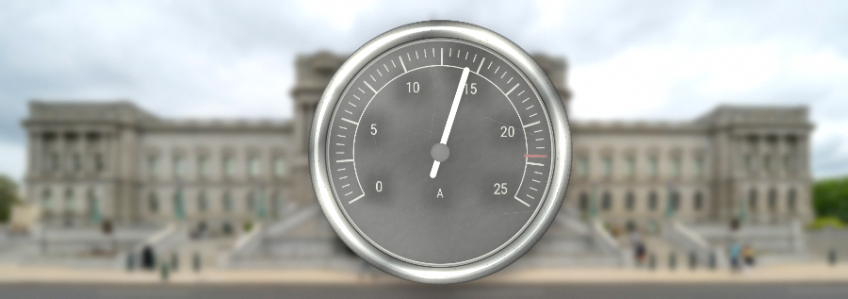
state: 14.25A
